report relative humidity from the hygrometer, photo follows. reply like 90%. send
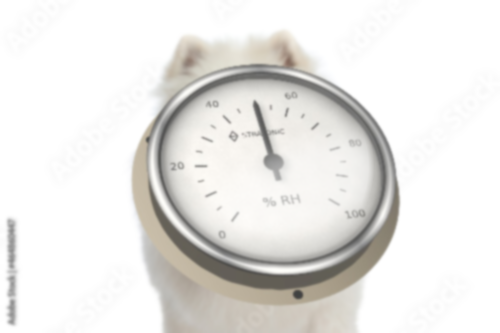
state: 50%
